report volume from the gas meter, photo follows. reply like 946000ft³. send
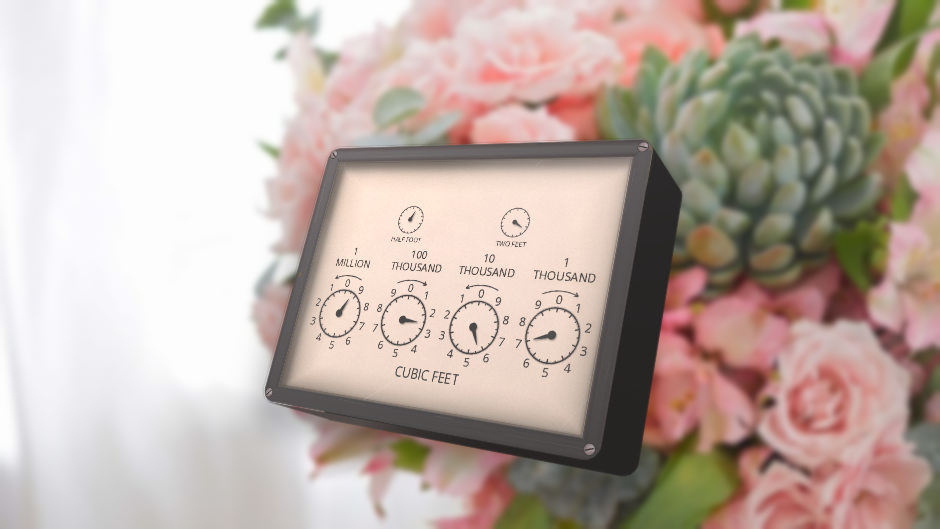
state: 925700ft³
